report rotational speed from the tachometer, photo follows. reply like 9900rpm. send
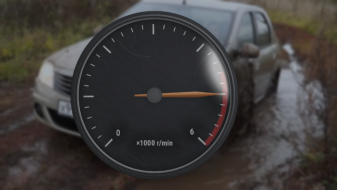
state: 5000rpm
